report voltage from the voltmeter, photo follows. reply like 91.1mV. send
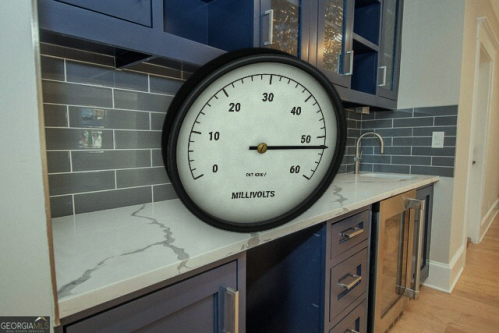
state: 52mV
